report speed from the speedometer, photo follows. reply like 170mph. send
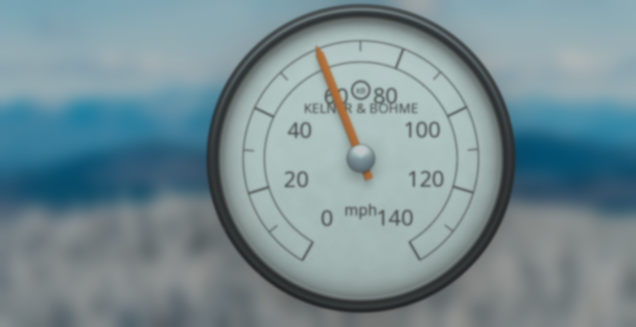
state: 60mph
